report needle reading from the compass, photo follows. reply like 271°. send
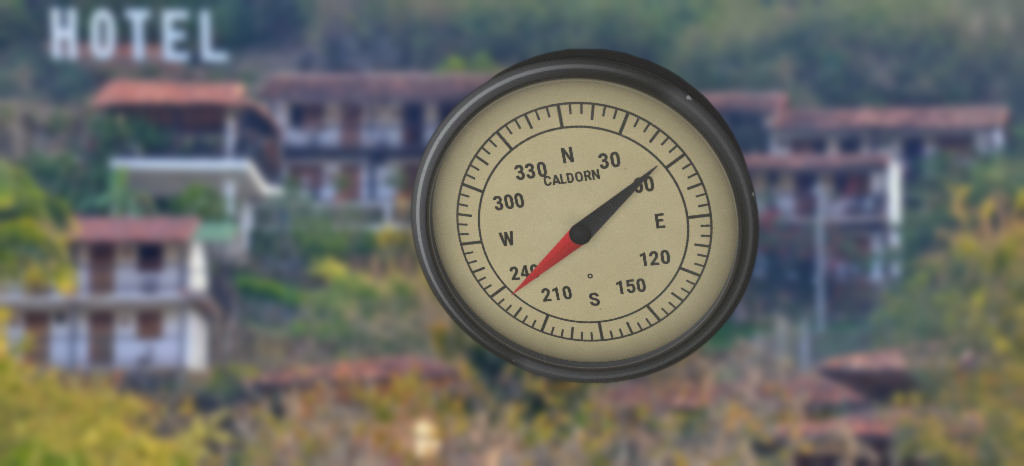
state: 235°
